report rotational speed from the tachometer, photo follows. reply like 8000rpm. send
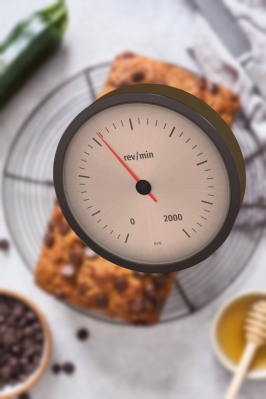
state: 800rpm
